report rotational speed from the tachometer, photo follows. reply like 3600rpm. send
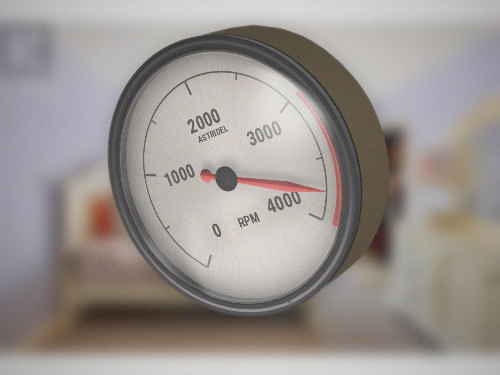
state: 3750rpm
